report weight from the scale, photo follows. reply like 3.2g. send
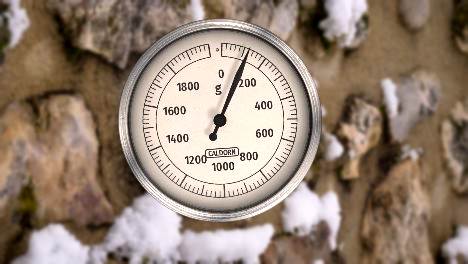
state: 120g
